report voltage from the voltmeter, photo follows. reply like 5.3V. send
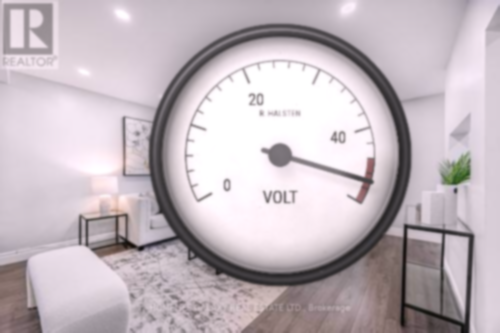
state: 47V
